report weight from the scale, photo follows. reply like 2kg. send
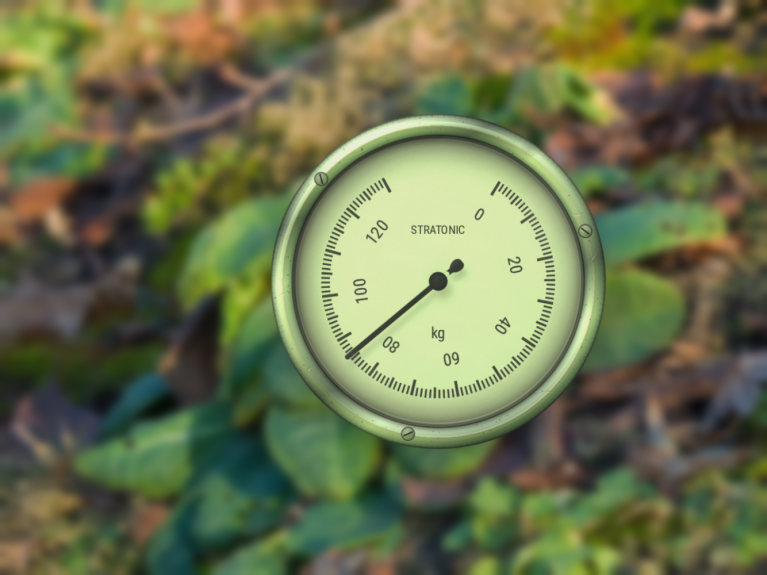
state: 86kg
